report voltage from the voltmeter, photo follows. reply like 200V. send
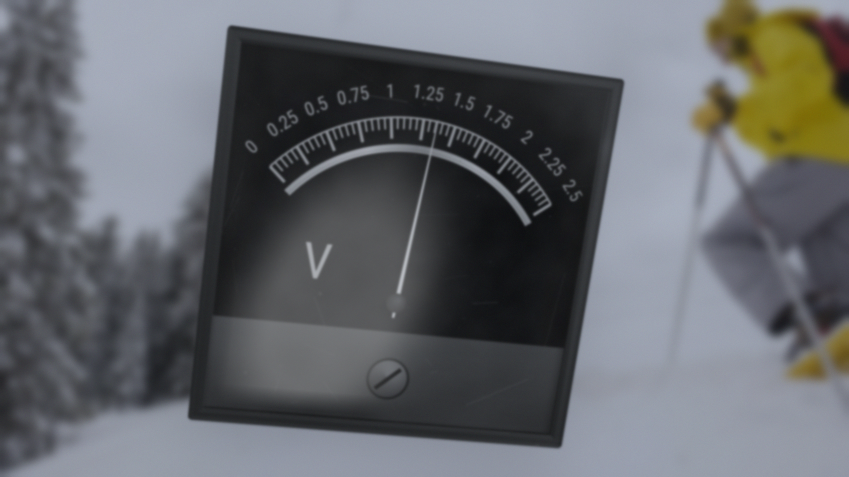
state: 1.35V
